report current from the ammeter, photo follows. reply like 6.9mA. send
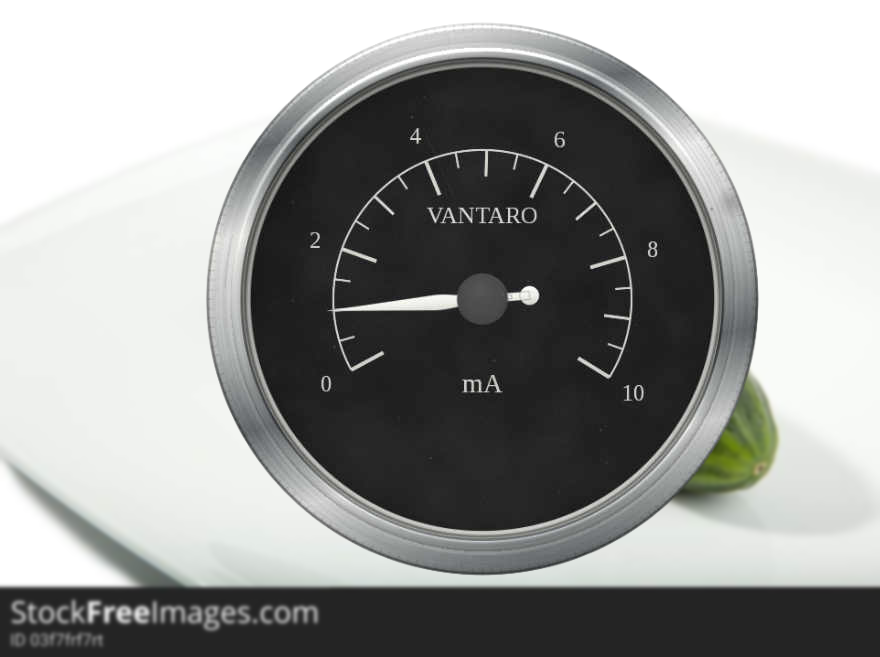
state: 1mA
